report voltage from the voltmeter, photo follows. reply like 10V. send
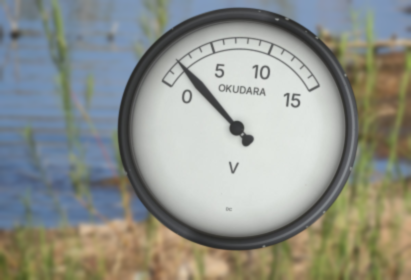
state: 2V
